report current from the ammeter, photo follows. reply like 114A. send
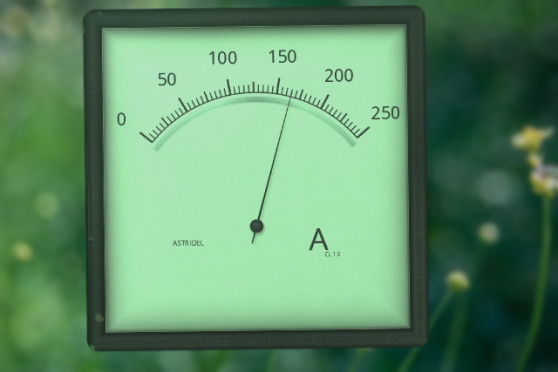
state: 165A
